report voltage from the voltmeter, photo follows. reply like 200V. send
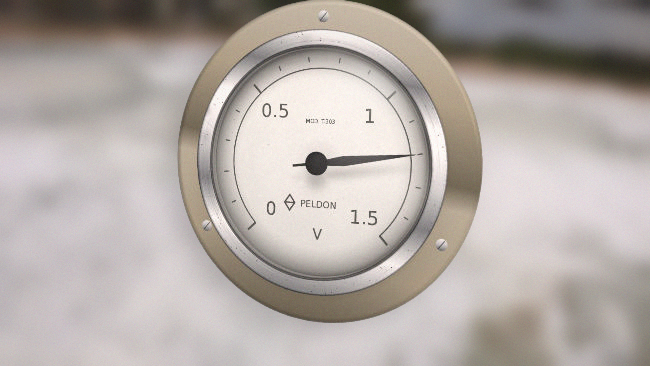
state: 1.2V
